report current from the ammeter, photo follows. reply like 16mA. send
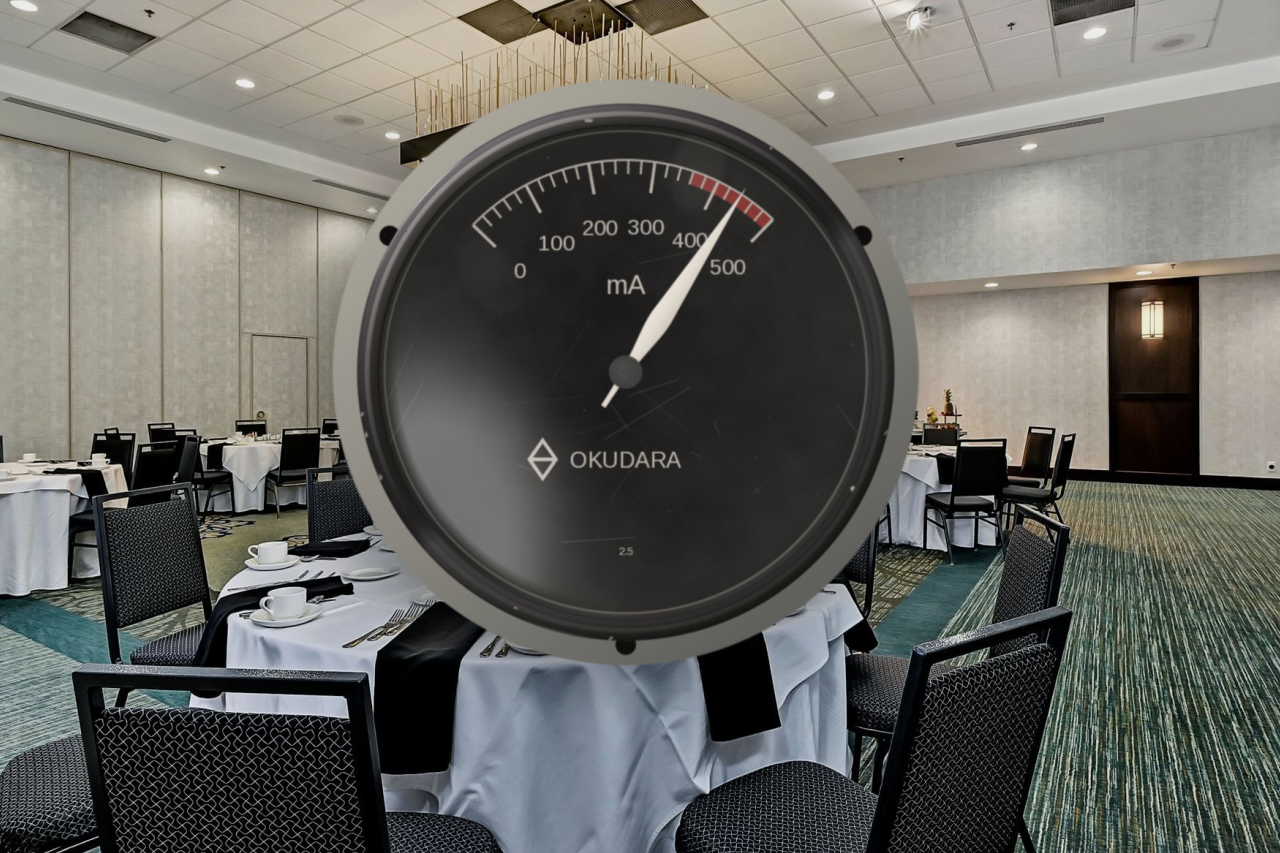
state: 440mA
